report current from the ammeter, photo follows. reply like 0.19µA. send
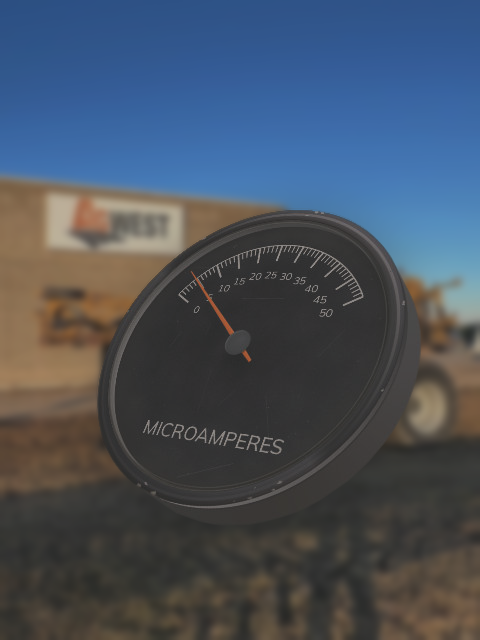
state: 5µA
